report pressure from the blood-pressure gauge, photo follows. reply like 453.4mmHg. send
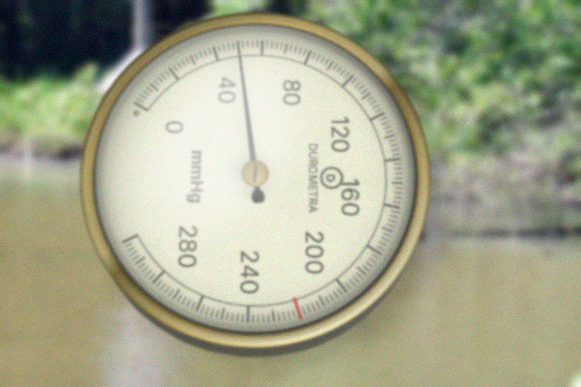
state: 50mmHg
